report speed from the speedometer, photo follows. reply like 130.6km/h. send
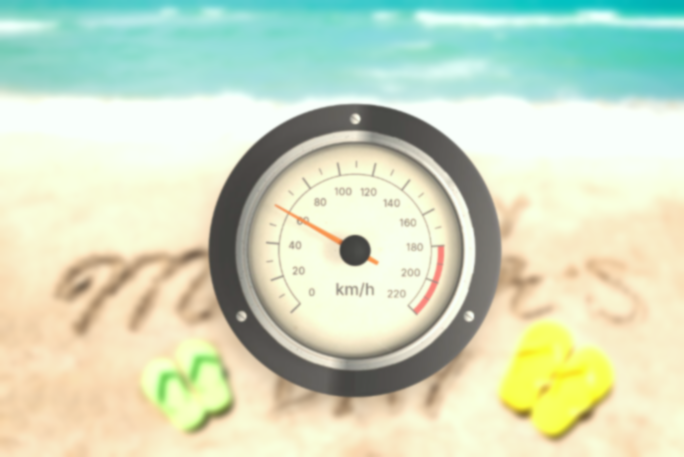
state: 60km/h
